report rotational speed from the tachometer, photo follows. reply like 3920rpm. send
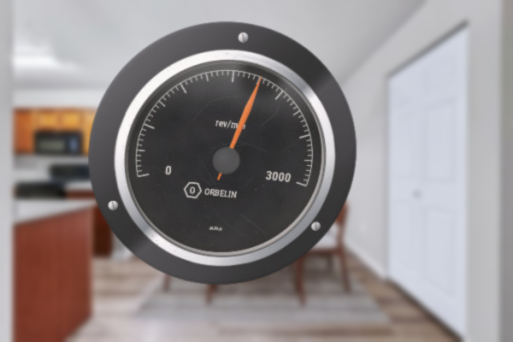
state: 1750rpm
